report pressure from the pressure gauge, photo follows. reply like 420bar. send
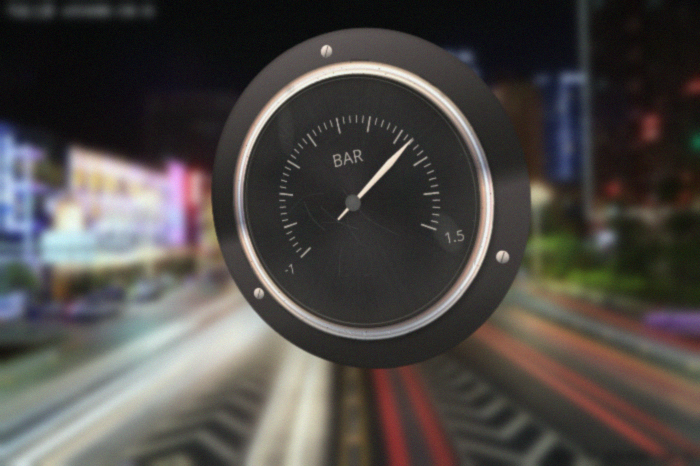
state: 0.85bar
